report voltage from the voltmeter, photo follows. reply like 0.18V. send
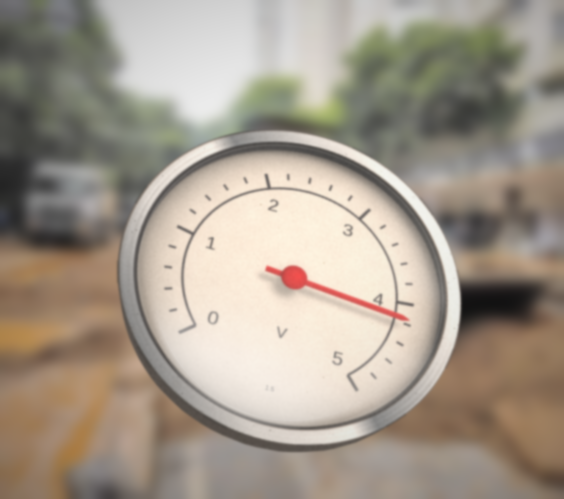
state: 4.2V
